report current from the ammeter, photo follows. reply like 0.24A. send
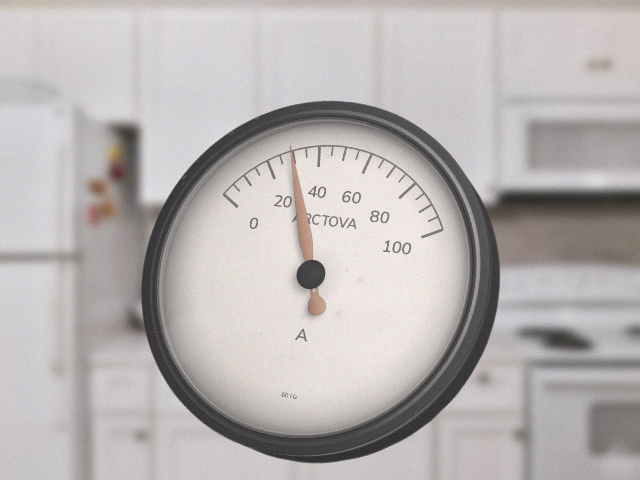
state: 30A
